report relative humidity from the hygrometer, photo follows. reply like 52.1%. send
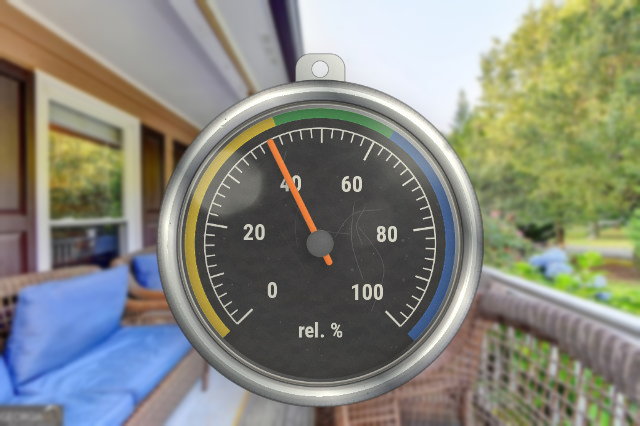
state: 40%
